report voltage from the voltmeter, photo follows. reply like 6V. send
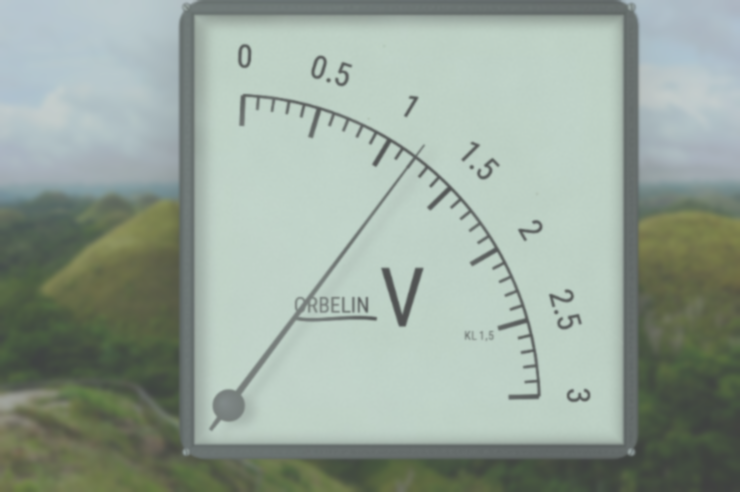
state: 1.2V
